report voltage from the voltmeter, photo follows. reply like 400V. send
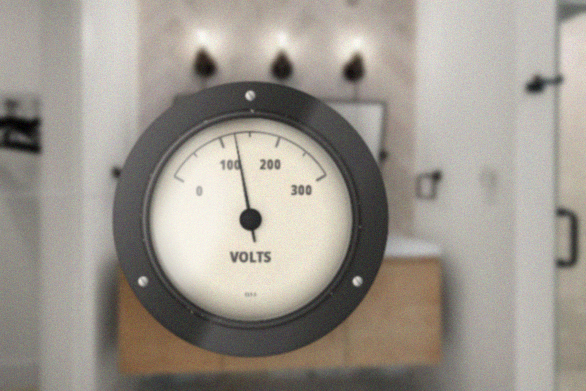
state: 125V
